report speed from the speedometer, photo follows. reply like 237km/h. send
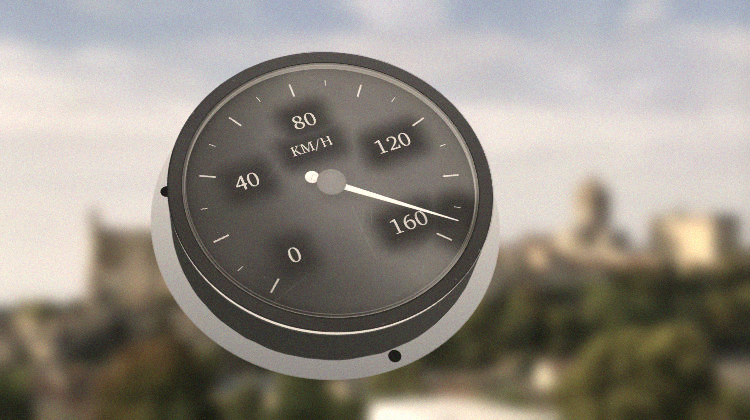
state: 155km/h
